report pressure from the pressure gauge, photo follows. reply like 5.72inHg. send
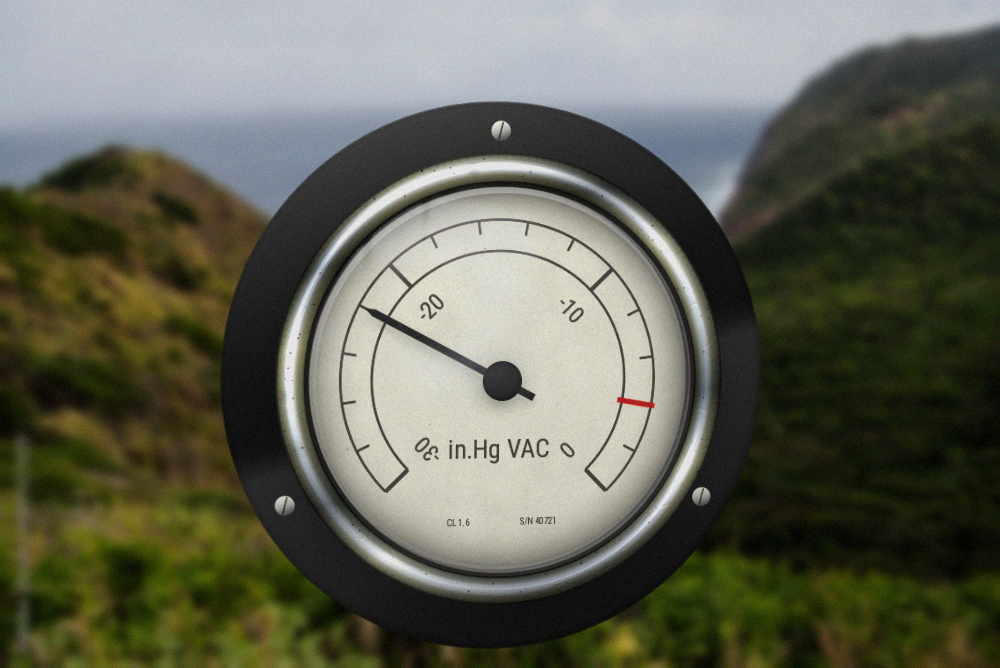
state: -22inHg
